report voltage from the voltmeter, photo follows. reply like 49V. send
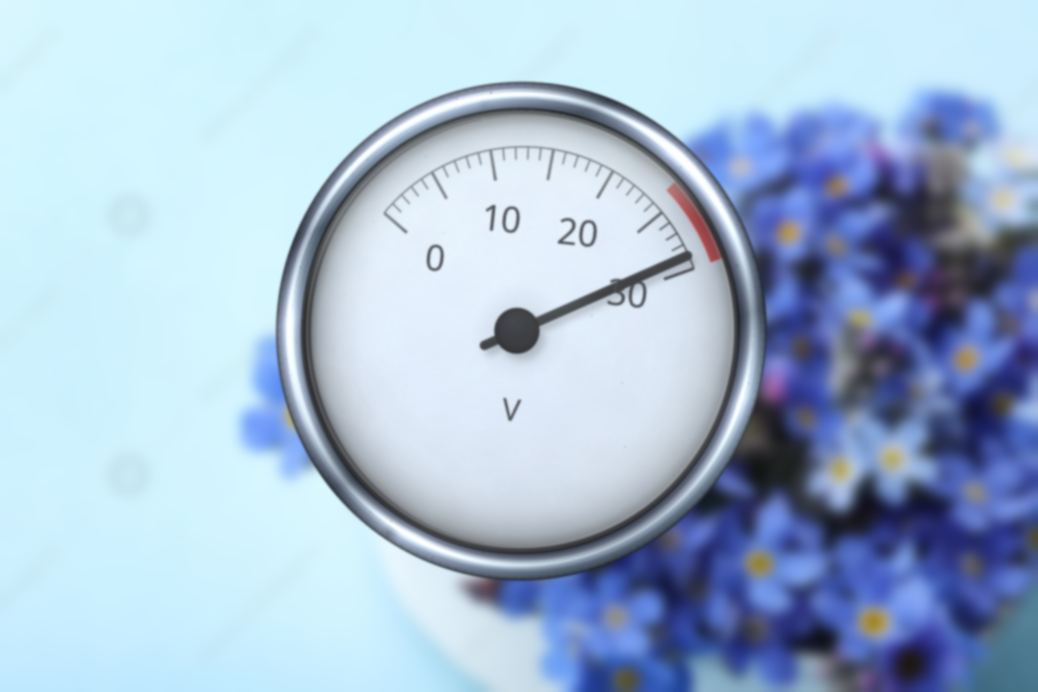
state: 29V
